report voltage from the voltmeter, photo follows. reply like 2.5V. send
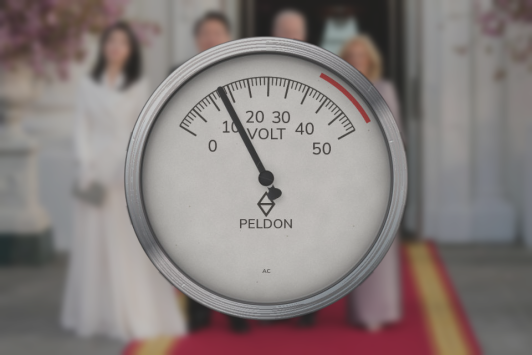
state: 13V
